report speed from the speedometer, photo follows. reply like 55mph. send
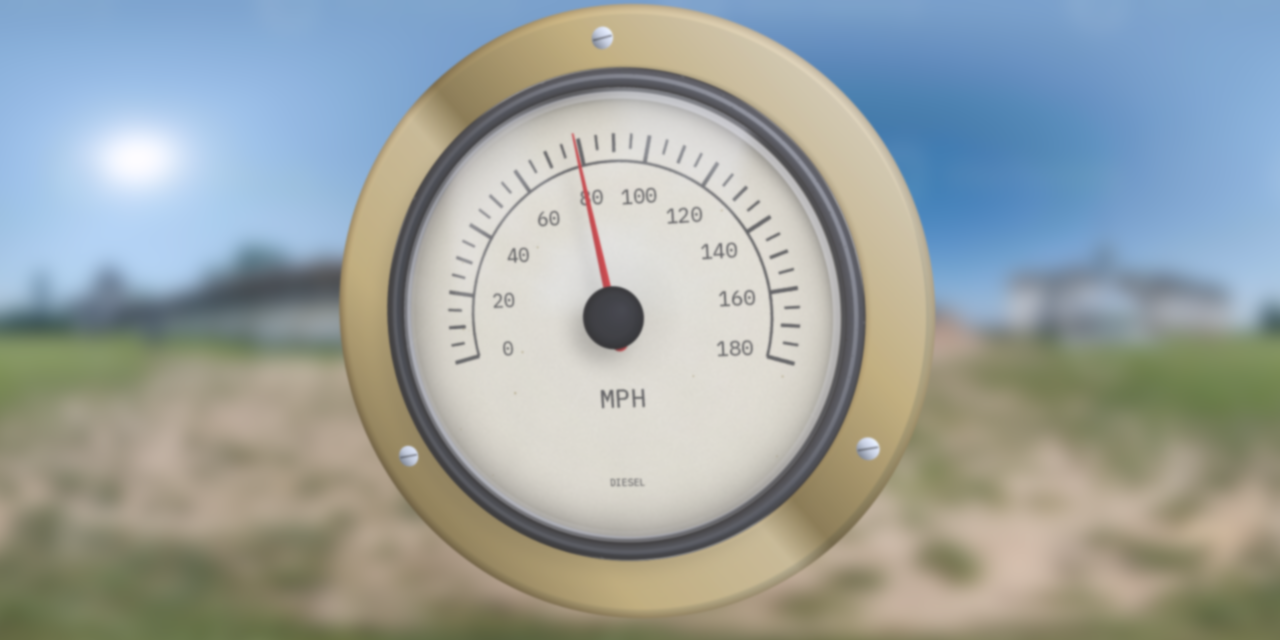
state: 80mph
